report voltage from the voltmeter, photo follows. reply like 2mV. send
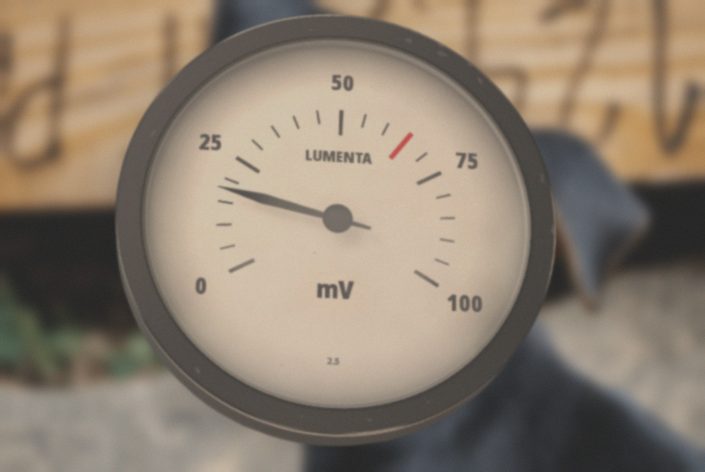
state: 17.5mV
